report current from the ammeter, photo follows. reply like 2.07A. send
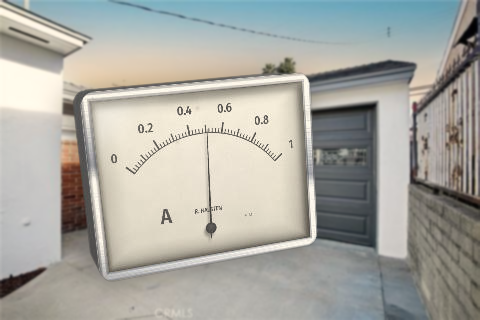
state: 0.5A
